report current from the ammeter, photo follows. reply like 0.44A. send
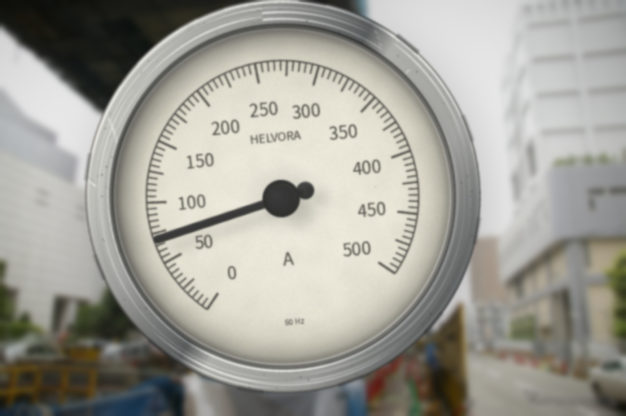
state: 70A
